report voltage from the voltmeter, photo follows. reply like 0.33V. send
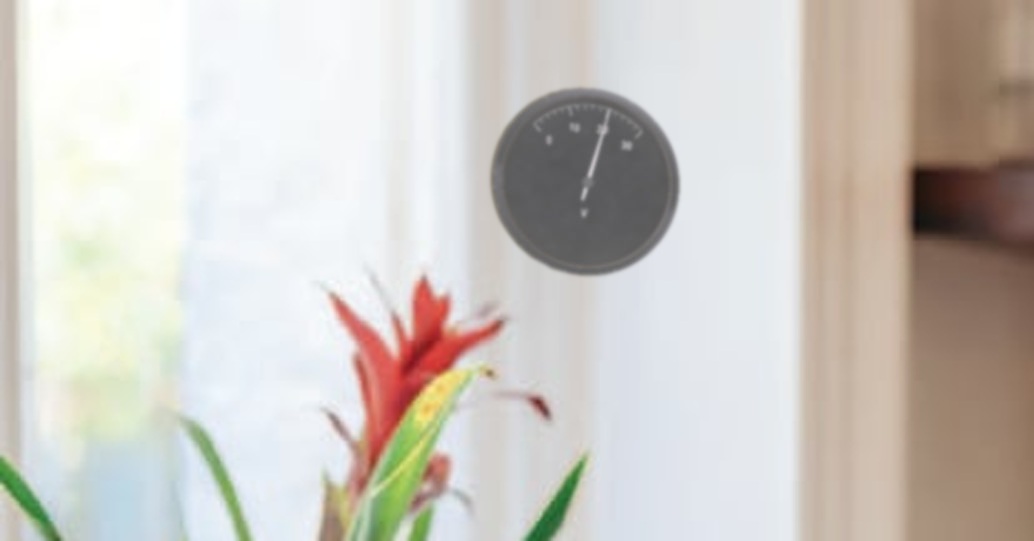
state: 20V
